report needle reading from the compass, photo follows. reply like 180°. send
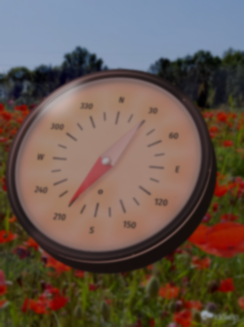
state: 210°
